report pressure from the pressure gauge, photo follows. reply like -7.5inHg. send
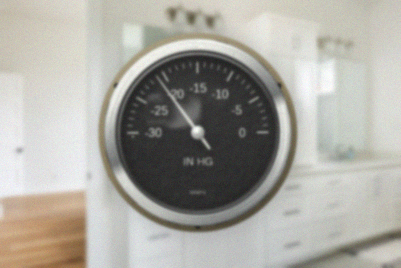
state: -21inHg
